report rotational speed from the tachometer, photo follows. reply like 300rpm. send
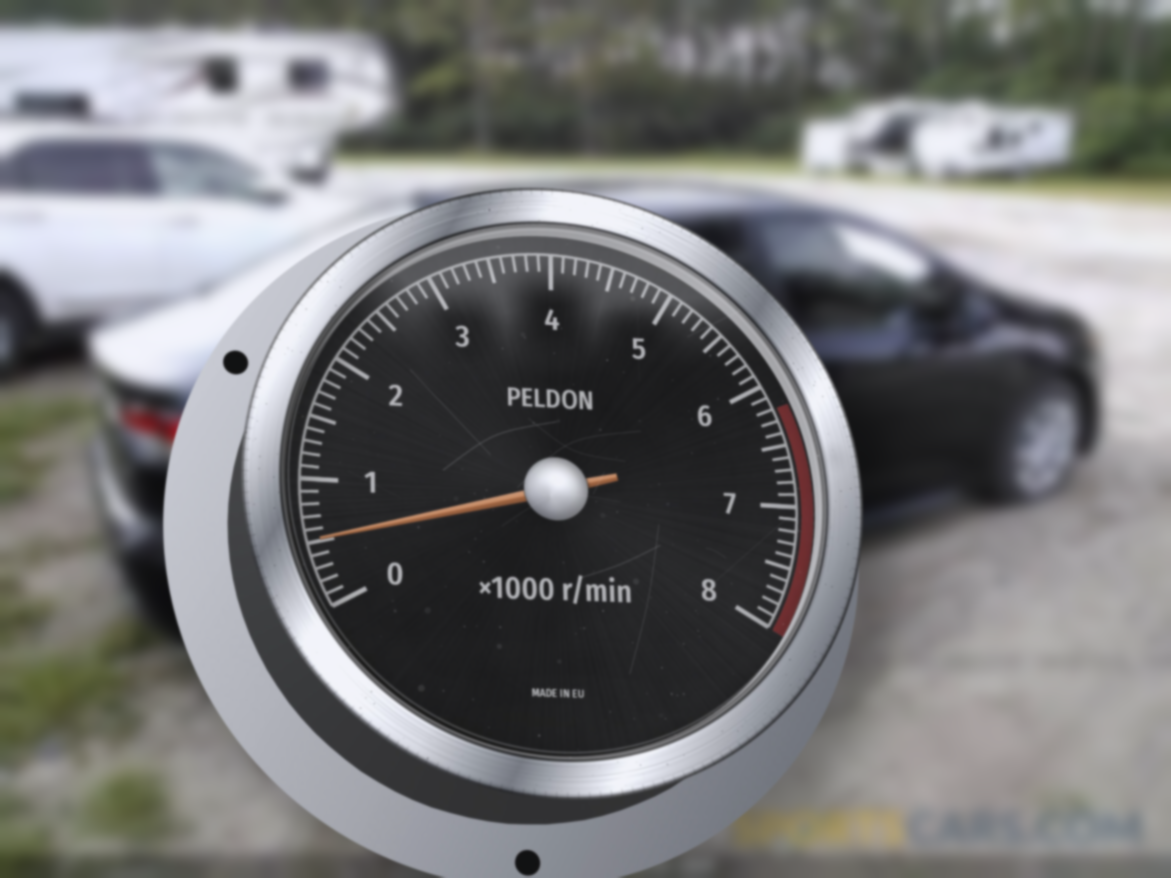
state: 500rpm
